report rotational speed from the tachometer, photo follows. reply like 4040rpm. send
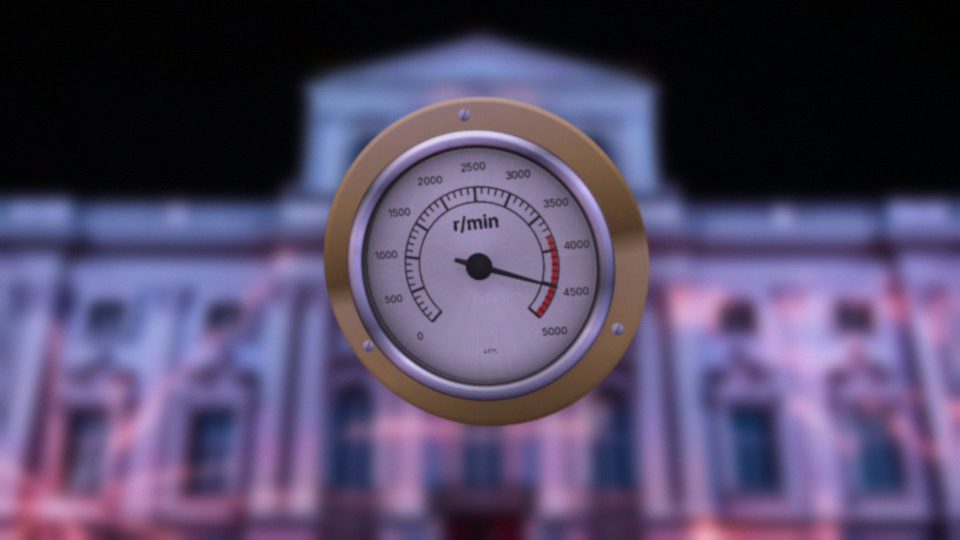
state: 4500rpm
